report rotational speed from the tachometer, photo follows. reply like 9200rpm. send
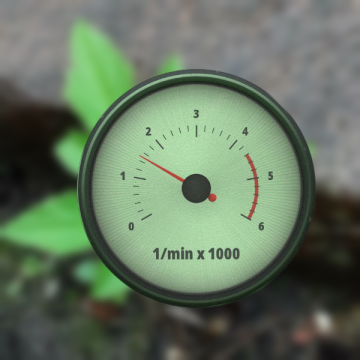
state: 1500rpm
